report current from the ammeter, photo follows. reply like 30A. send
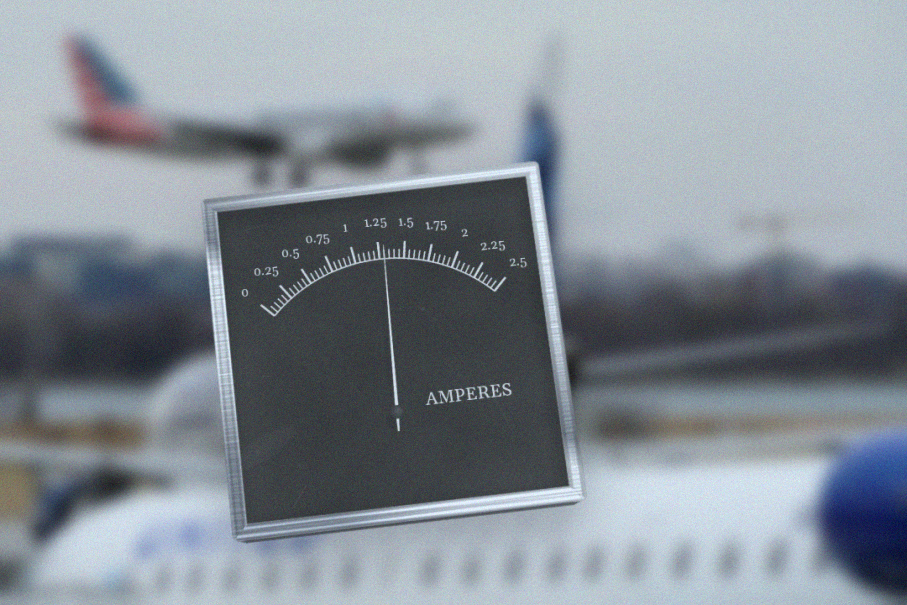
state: 1.3A
